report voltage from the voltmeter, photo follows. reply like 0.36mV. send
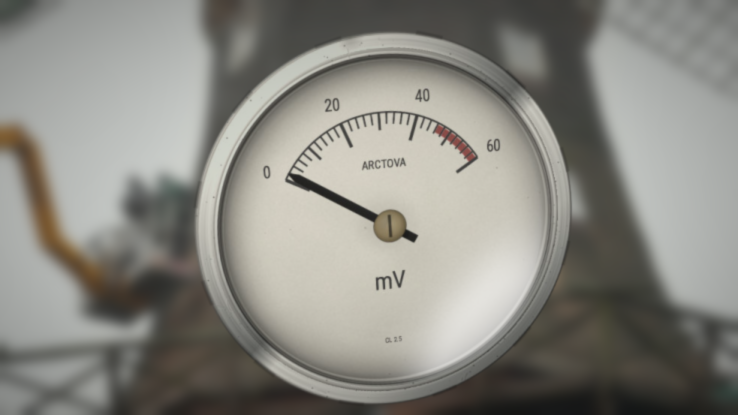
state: 2mV
